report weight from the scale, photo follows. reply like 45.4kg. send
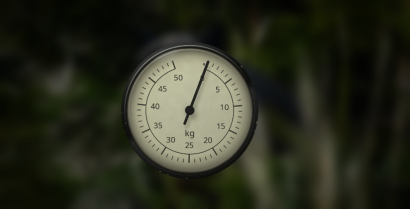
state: 0kg
